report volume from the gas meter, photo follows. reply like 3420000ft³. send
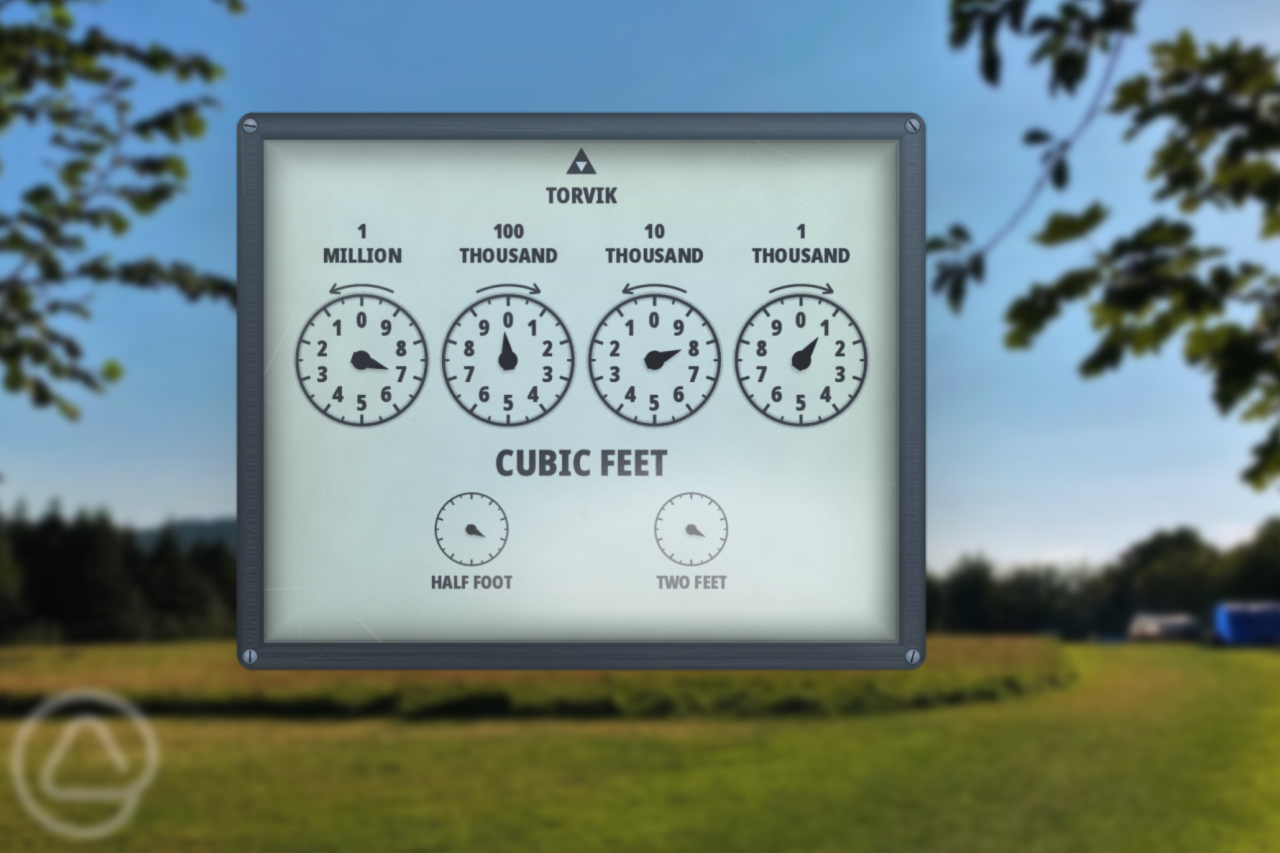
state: 698100ft³
